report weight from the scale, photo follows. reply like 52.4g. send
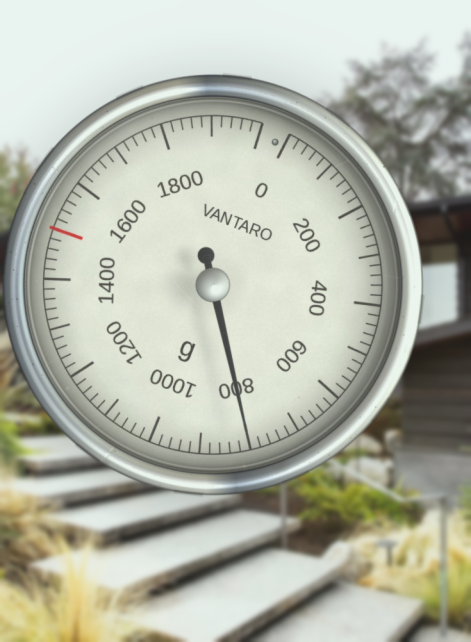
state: 800g
